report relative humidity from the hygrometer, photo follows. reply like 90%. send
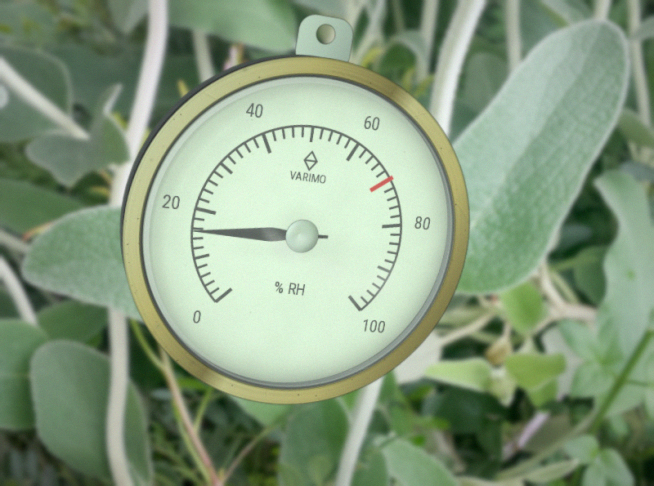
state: 16%
